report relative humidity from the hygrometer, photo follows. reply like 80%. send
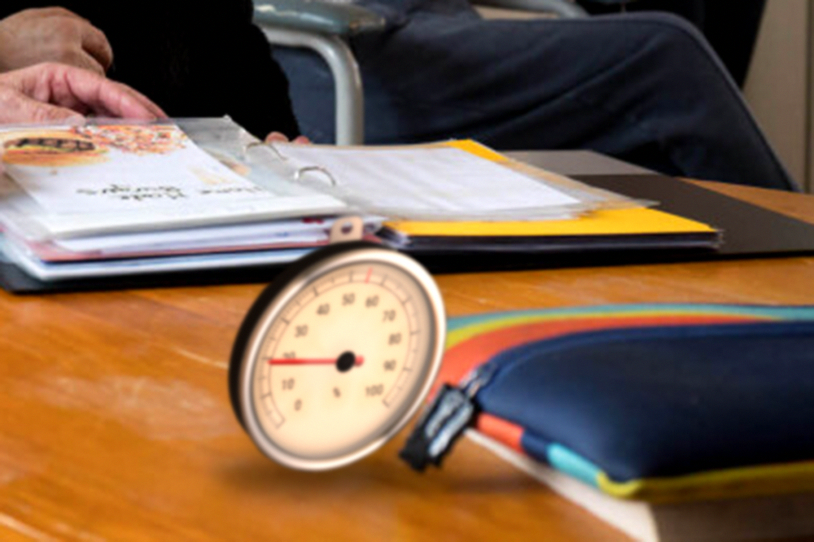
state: 20%
